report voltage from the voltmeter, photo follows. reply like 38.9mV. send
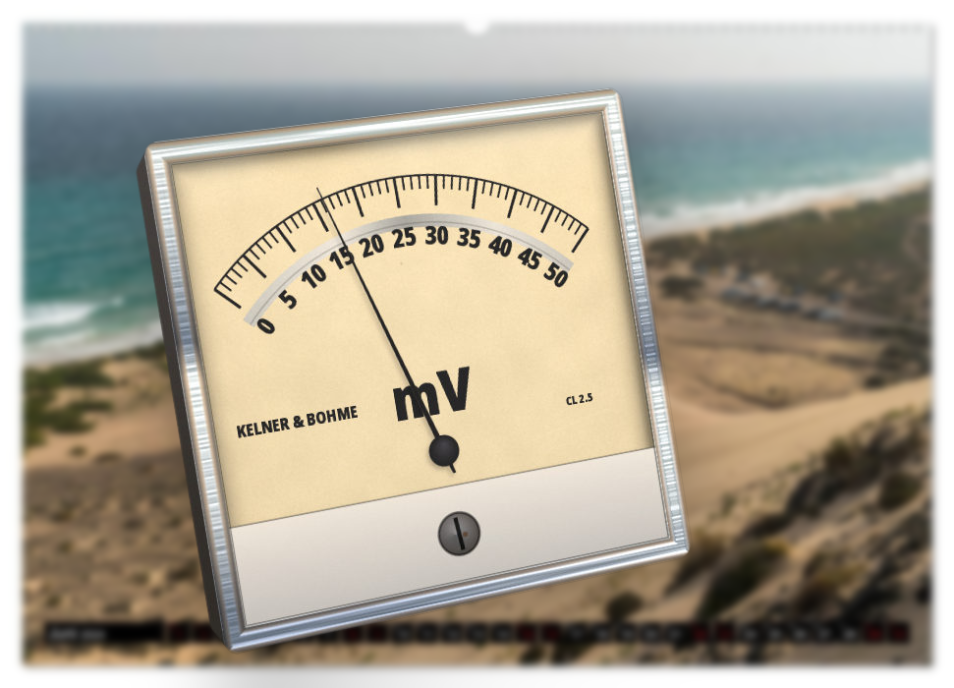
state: 16mV
